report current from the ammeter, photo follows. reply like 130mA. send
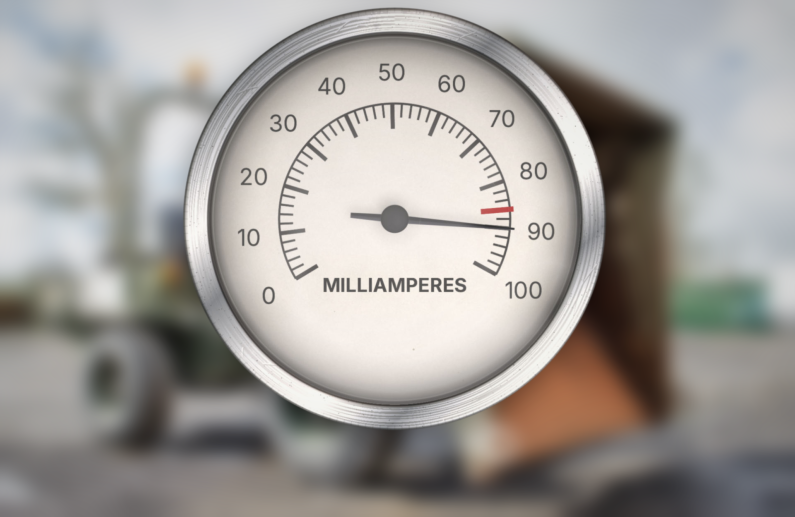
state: 90mA
